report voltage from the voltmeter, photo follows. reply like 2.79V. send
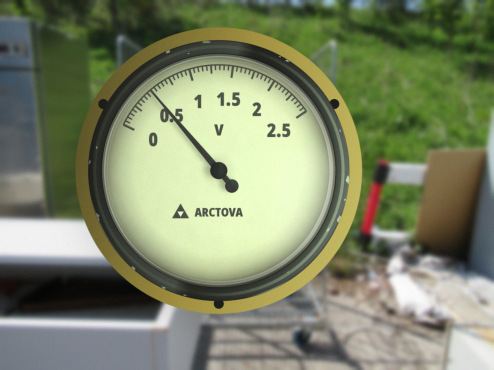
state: 0.5V
